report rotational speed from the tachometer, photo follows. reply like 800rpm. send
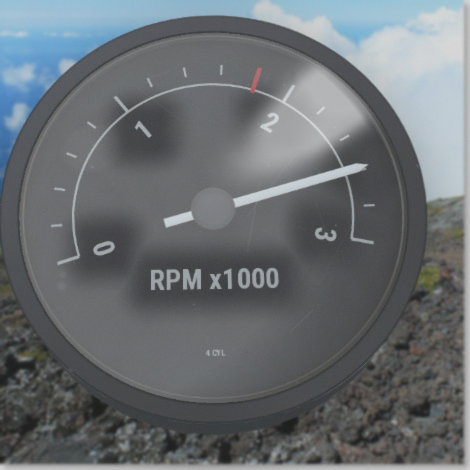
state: 2600rpm
